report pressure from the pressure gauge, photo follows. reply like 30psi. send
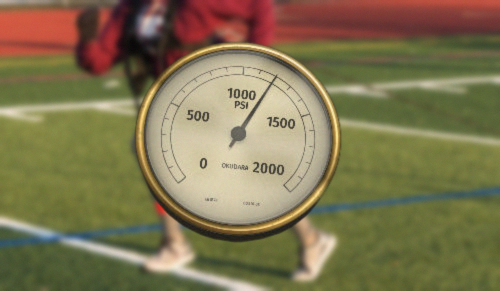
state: 1200psi
